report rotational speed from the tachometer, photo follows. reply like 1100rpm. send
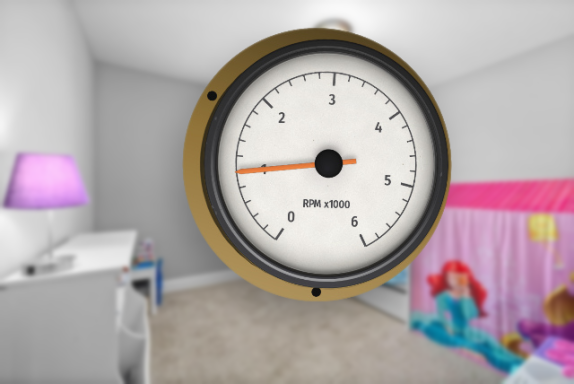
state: 1000rpm
